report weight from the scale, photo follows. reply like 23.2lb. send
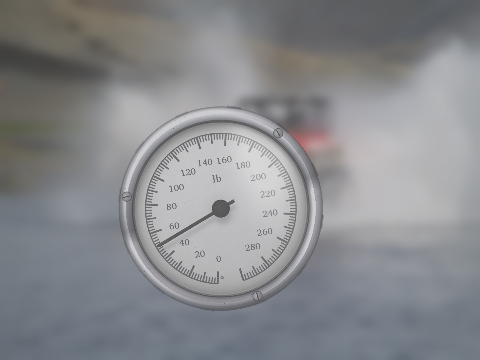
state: 50lb
